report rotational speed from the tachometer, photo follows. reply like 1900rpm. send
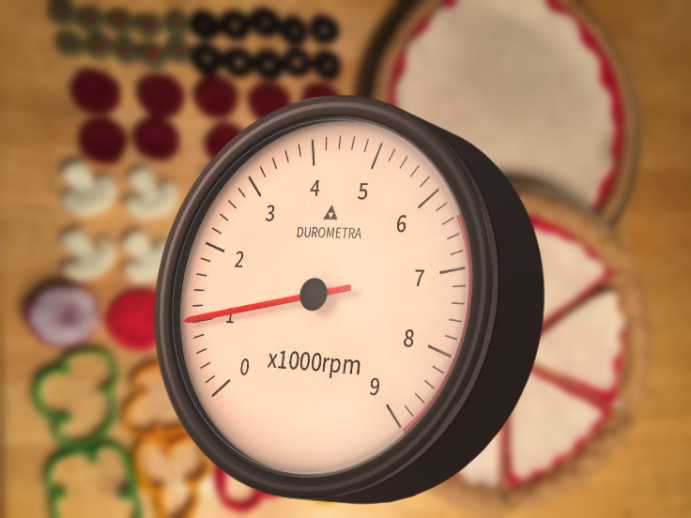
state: 1000rpm
